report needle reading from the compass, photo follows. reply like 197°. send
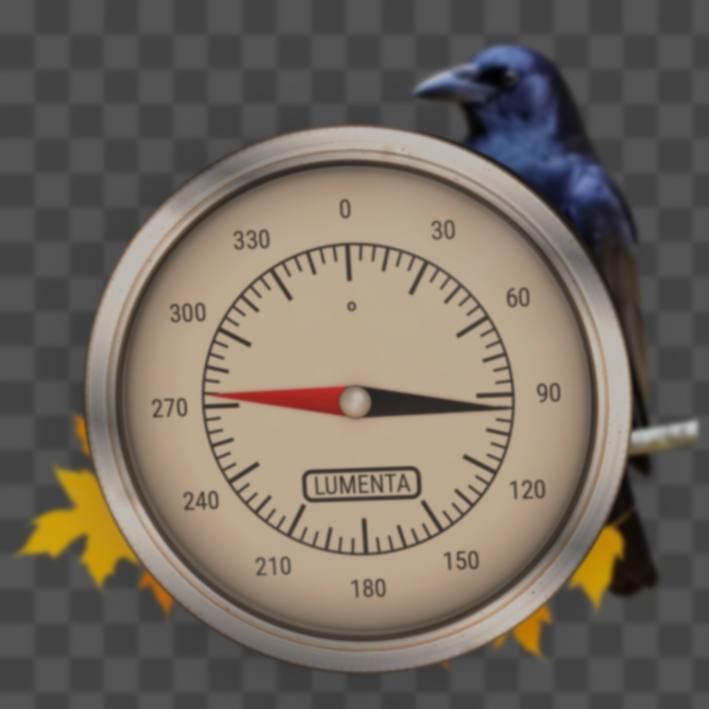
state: 275°
